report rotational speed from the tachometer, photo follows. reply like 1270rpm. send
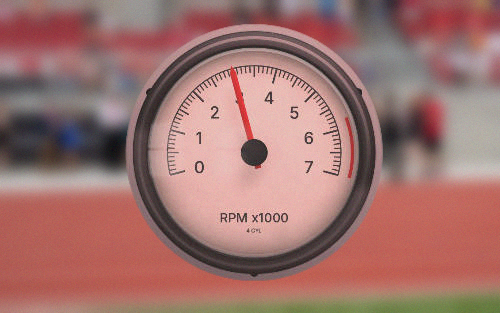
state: 3000rpm
